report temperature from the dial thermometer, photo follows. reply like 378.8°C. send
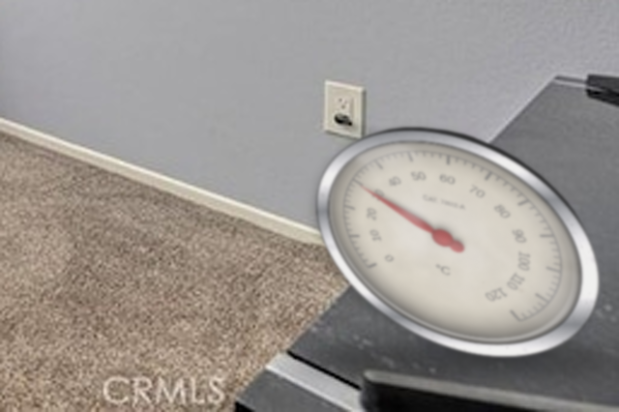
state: 30°C
